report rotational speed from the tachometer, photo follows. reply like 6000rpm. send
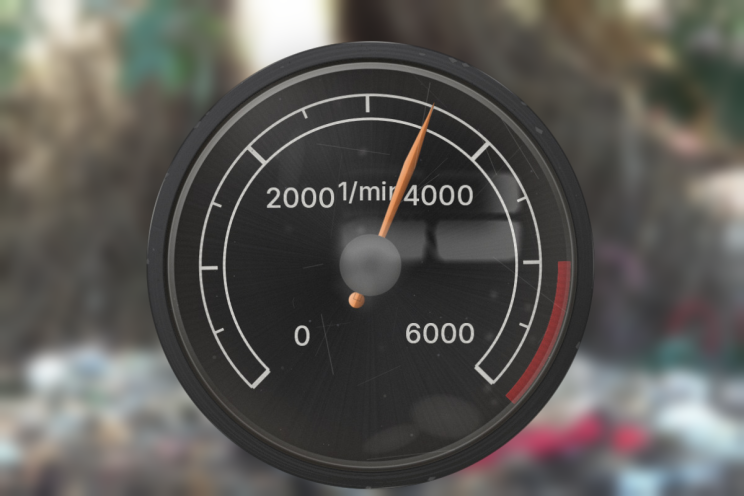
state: 3500rpm
